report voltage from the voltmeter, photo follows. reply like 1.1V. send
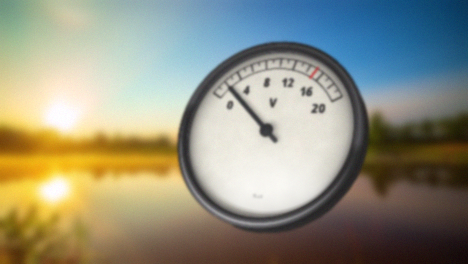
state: 2V
